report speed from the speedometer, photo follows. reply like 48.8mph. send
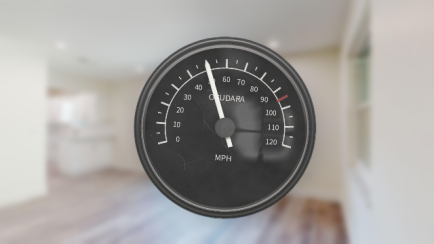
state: 50mph
